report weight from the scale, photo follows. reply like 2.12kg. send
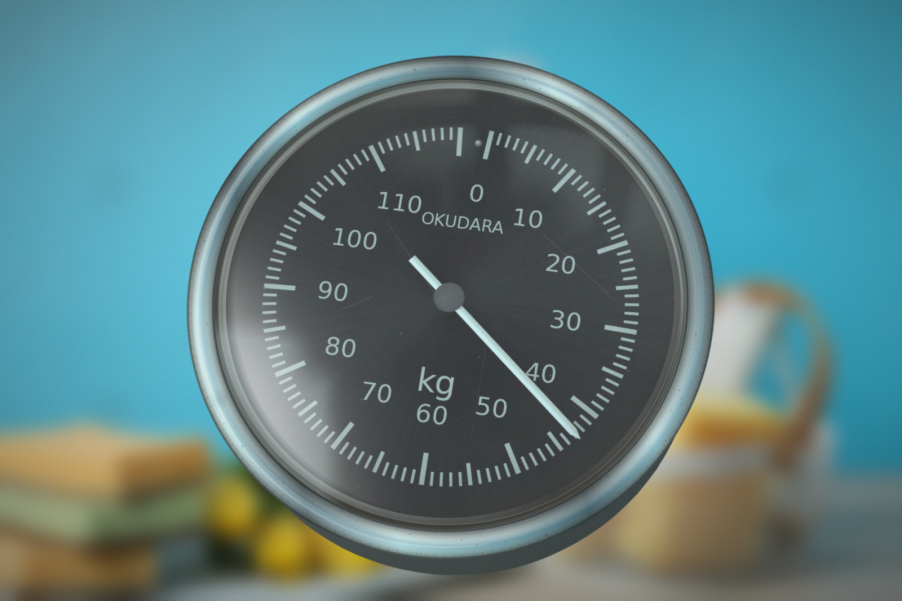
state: 43kg
